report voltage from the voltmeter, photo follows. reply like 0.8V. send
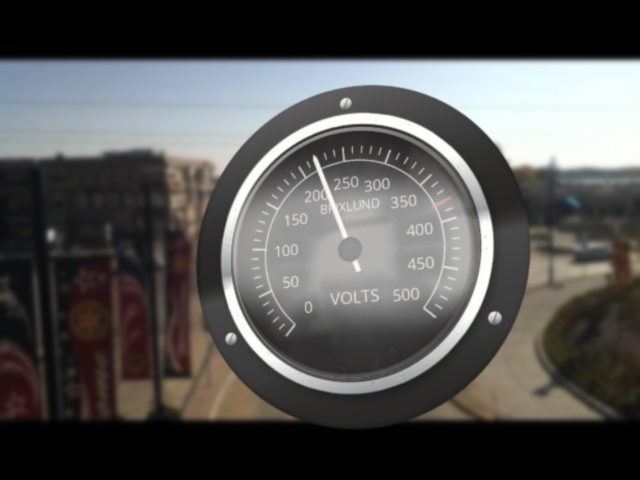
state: 220V
